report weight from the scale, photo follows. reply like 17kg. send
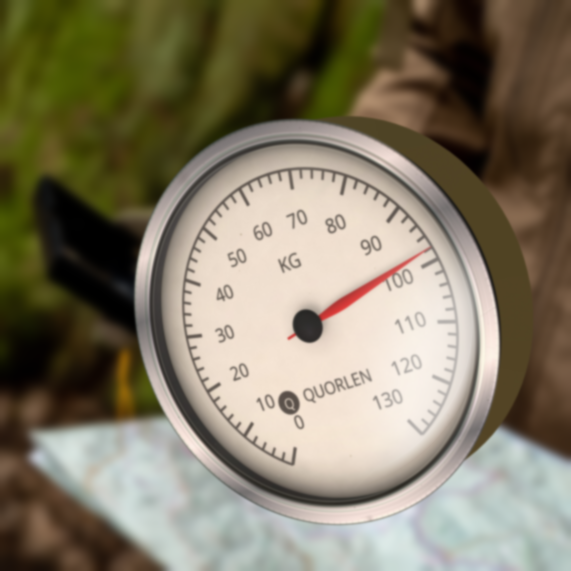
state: 98kg
